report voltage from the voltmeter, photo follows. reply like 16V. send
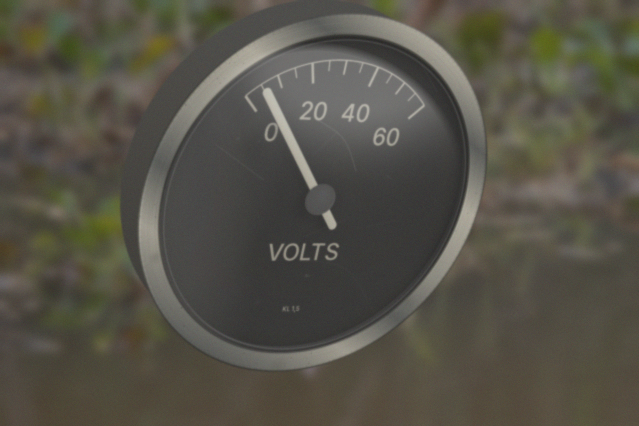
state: 5V
